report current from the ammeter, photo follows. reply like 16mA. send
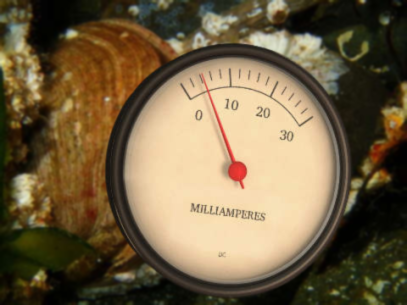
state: 4mA
